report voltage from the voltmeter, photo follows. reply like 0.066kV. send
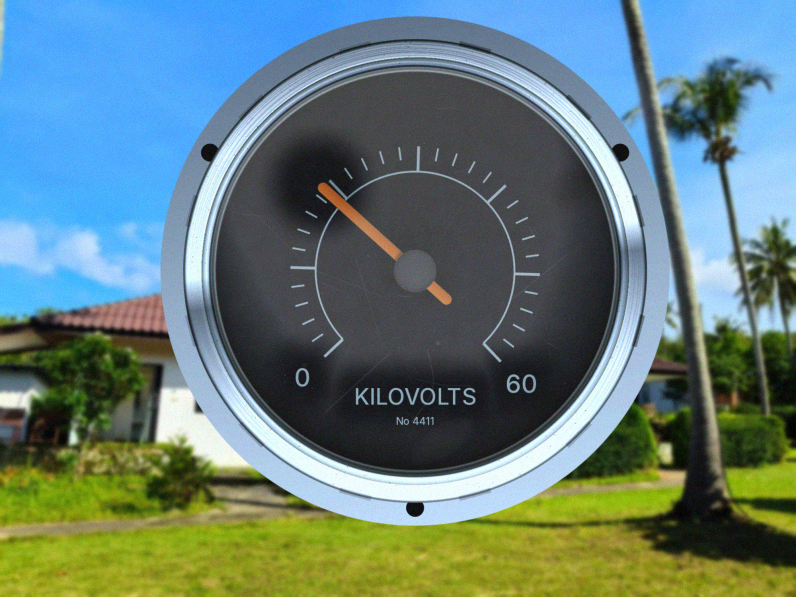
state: 19kV
